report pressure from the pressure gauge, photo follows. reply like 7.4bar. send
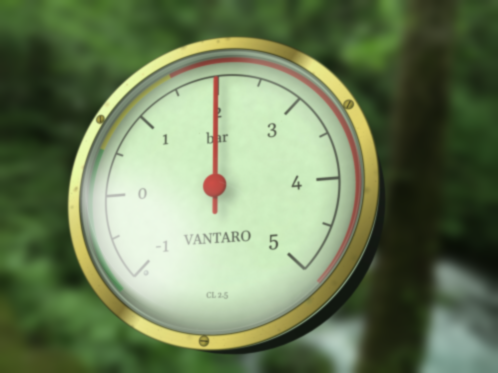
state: 2bar
